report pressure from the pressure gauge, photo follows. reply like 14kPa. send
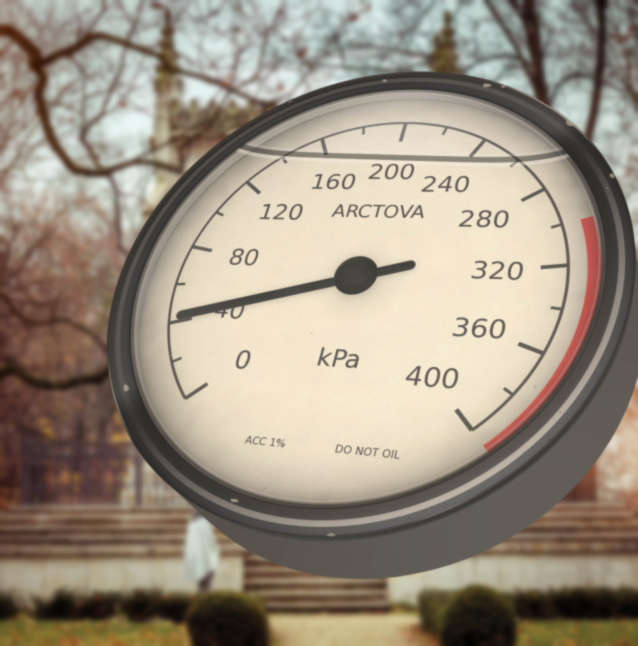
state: 40kPa
